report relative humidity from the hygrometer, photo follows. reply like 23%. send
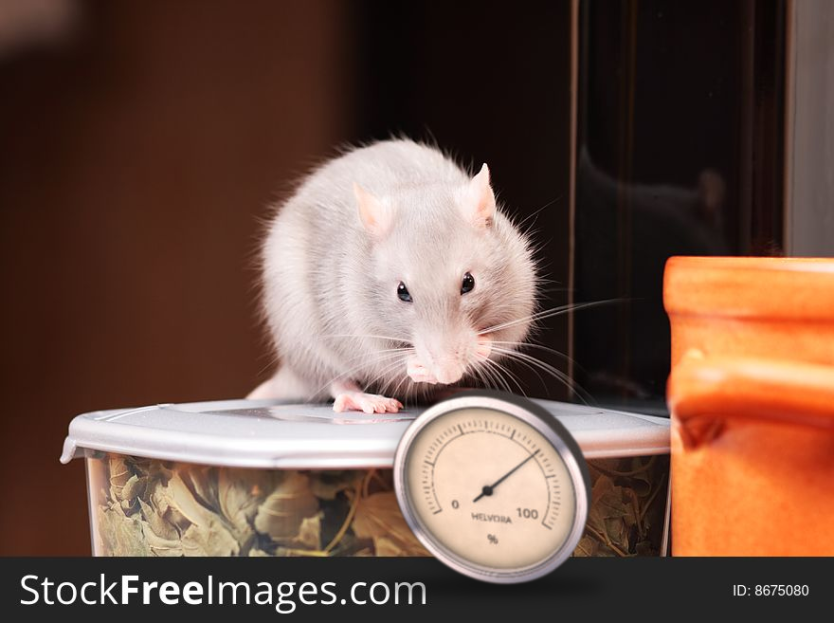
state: 70%
